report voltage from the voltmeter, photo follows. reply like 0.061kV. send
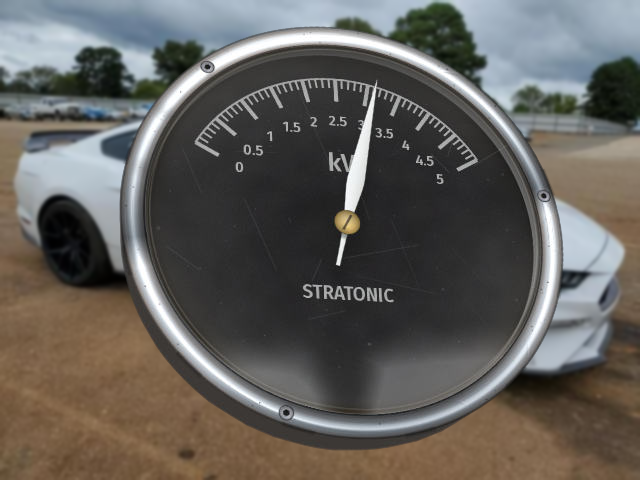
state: 3.1kV
